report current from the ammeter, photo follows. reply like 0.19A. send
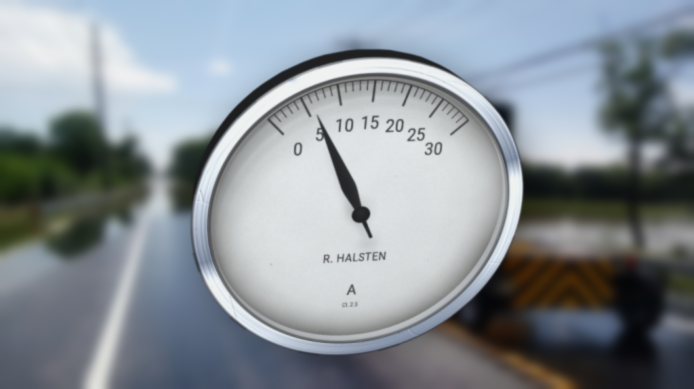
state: 6A
